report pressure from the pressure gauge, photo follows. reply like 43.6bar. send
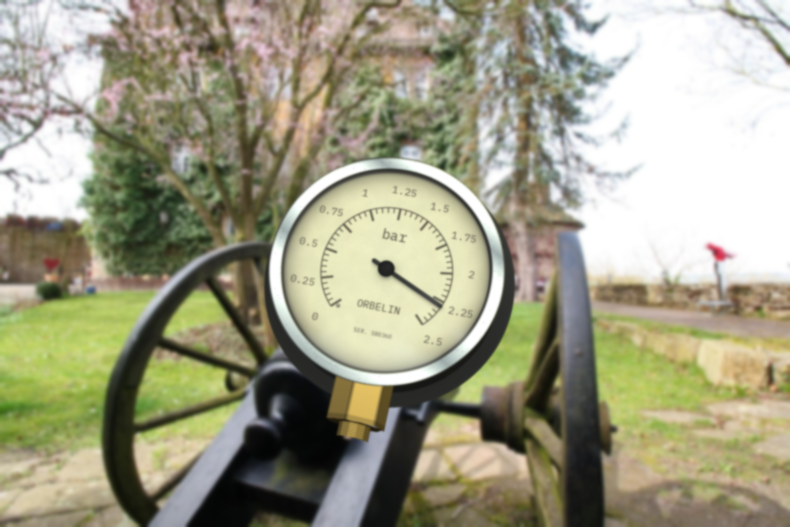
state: 2.3bar
